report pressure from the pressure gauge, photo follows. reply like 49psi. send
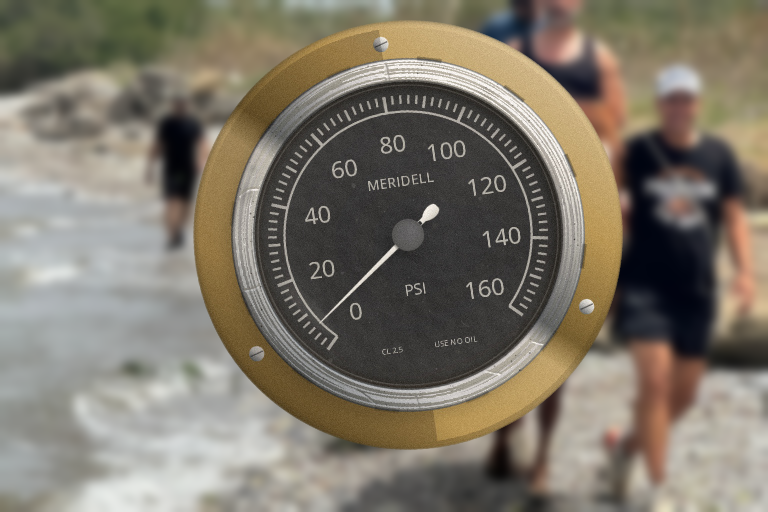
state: 6psi
